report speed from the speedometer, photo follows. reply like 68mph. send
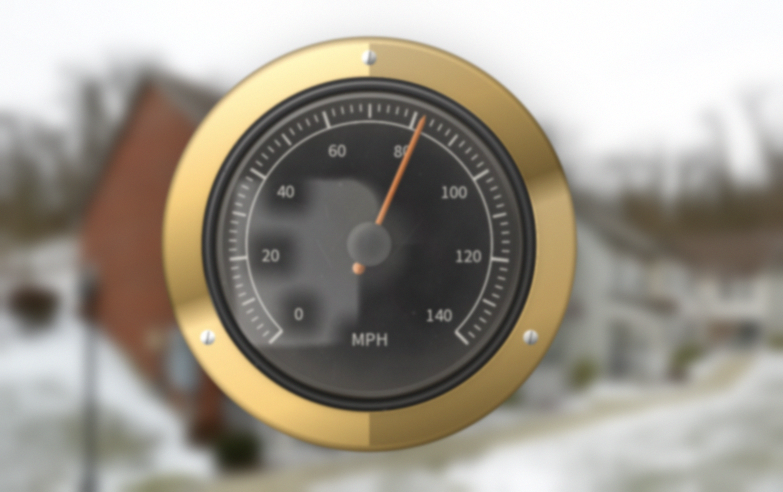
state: 82mph
